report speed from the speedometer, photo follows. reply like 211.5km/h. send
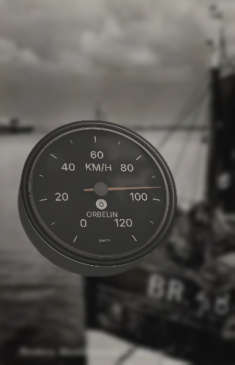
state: 95km/h
